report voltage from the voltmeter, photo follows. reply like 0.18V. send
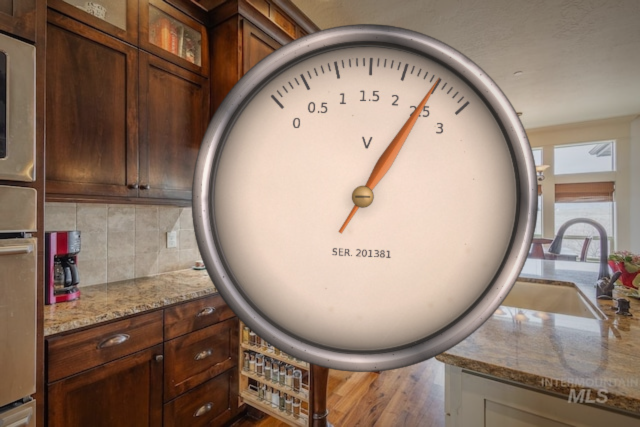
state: 2.5V
